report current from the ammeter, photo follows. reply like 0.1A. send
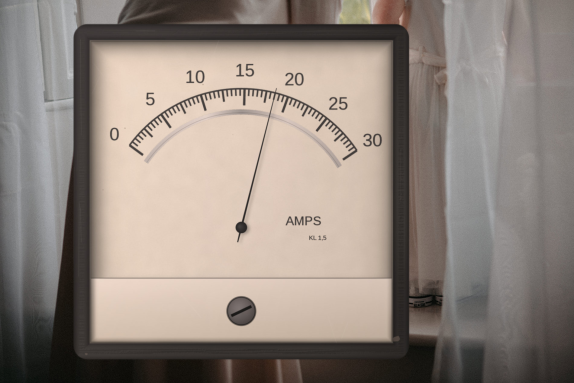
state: 18.5A
